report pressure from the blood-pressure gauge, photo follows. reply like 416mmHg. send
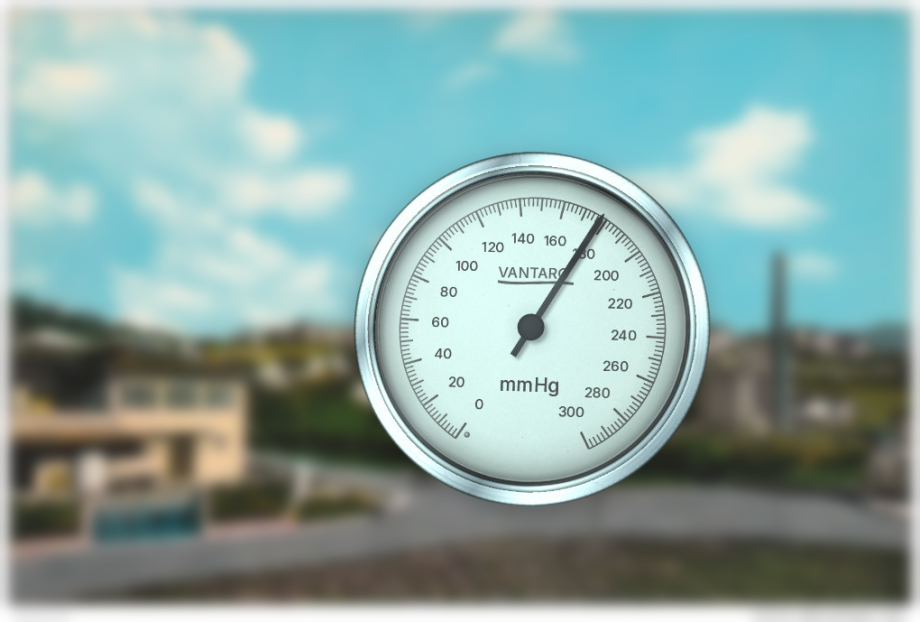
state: 178mmHg
